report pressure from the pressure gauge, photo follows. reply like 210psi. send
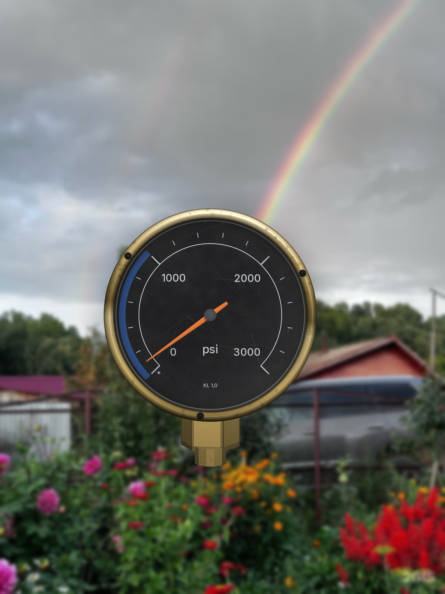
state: 100psi
